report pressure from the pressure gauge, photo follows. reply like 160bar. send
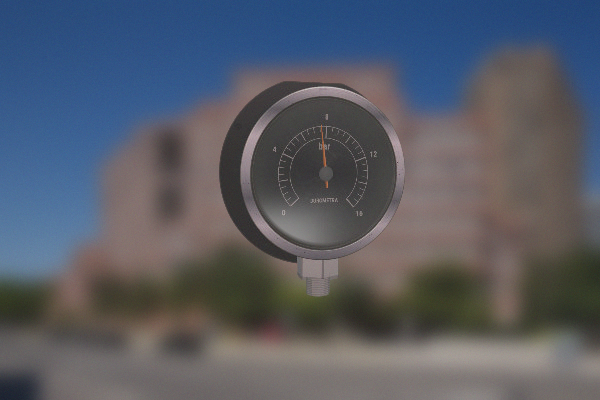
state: 7.5bar
